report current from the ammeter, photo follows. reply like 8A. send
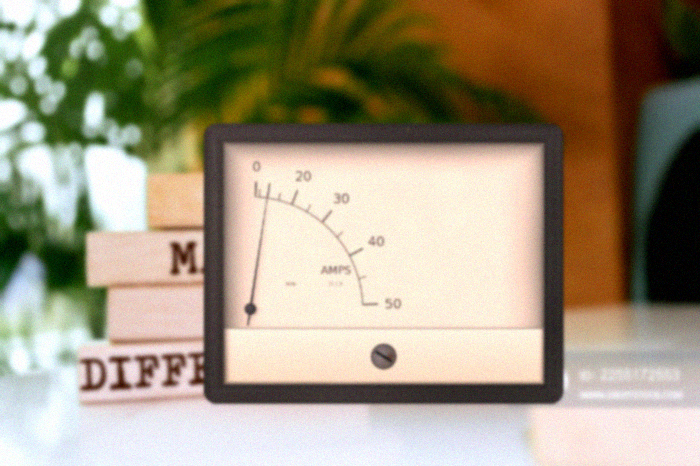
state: 10A
